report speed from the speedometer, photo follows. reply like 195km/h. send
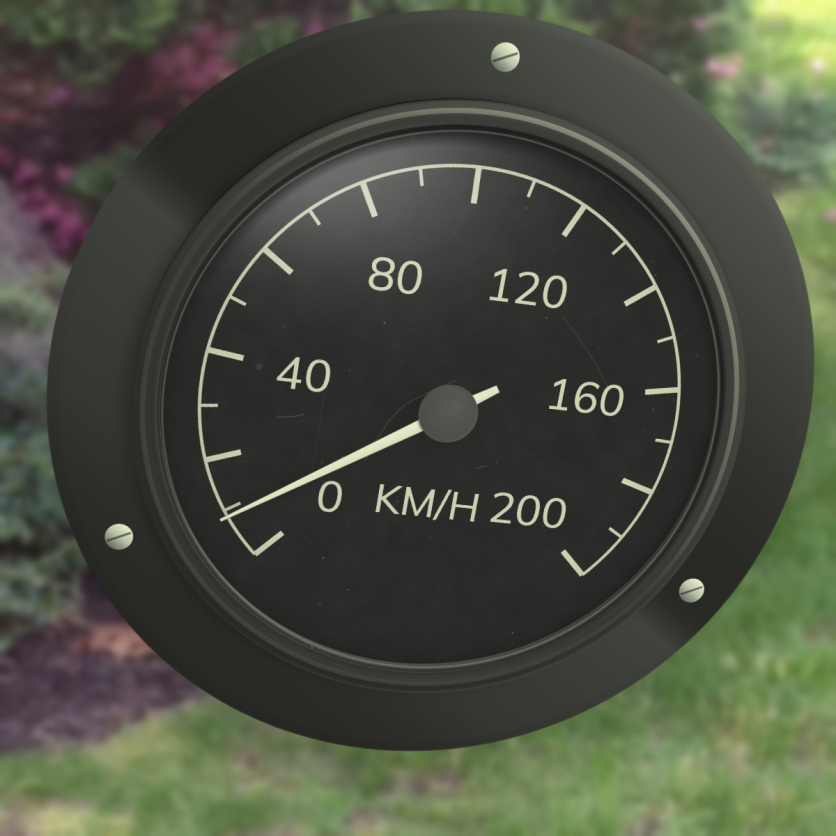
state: 10km/h
